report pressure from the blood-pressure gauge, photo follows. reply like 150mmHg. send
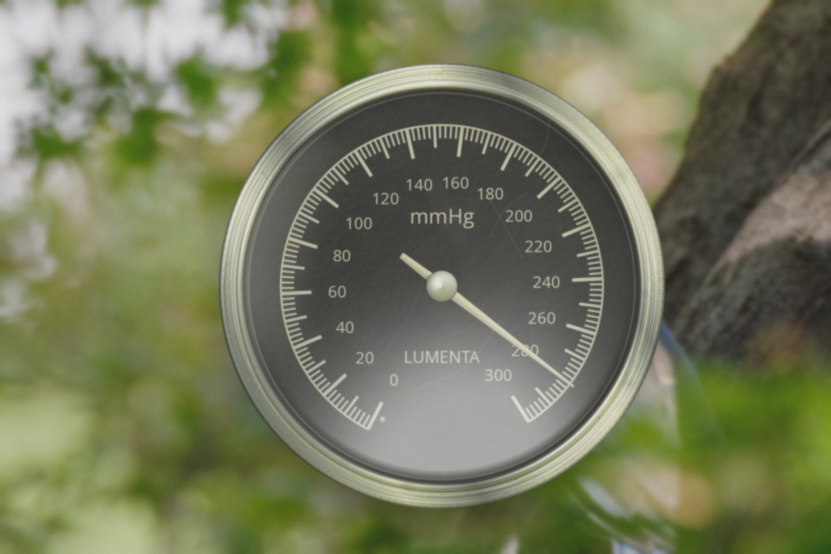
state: 280mmHg
